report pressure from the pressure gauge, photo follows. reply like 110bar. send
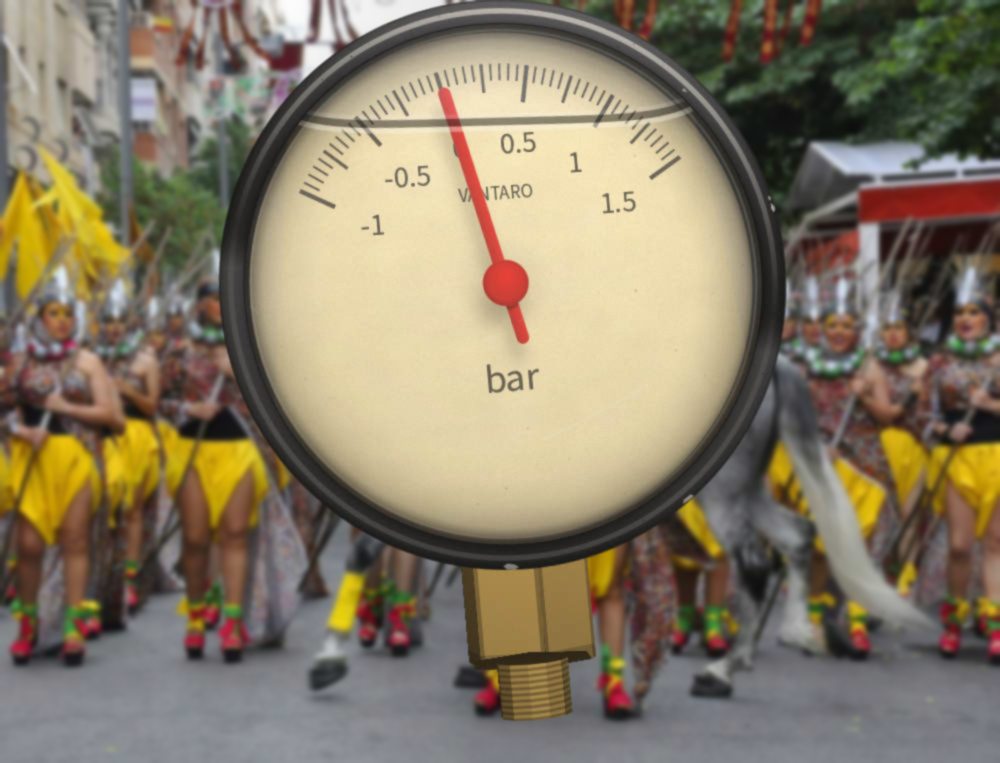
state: 0bar
